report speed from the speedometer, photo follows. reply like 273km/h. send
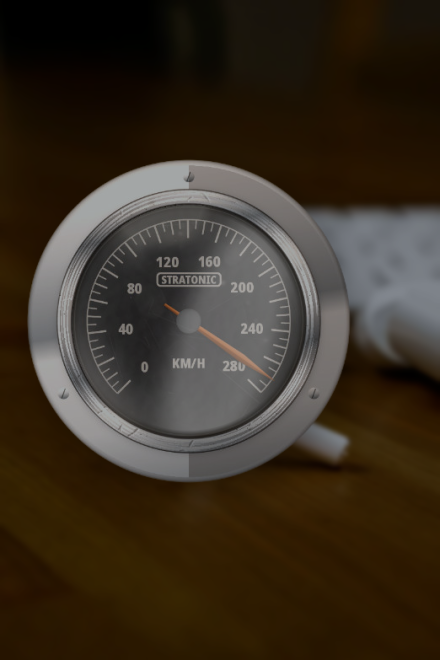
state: 270km/h
